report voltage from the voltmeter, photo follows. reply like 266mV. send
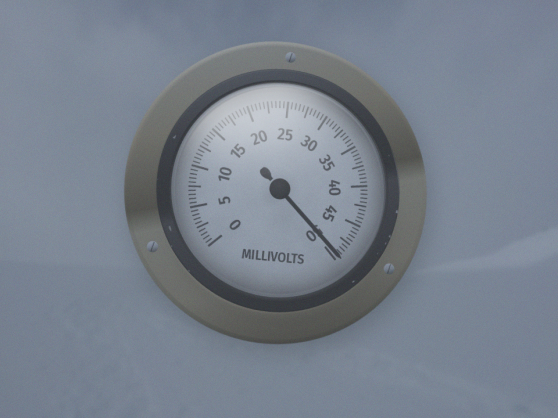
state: 49.5mV
